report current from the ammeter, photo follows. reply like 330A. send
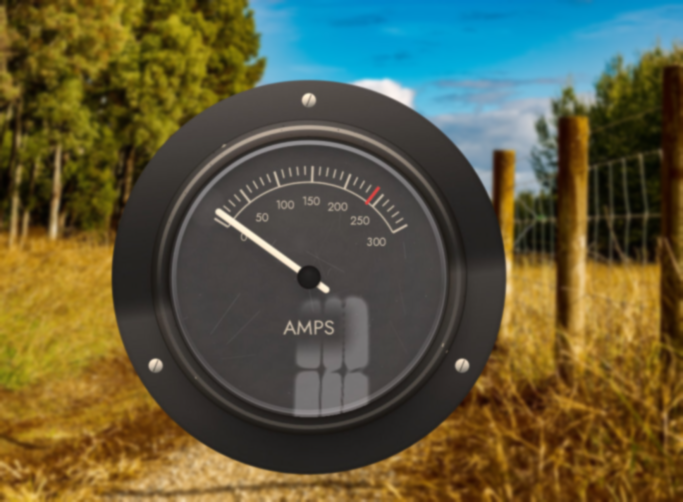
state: 10A
